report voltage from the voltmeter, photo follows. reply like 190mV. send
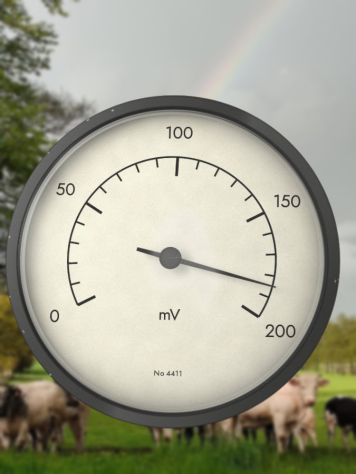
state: 185mV
